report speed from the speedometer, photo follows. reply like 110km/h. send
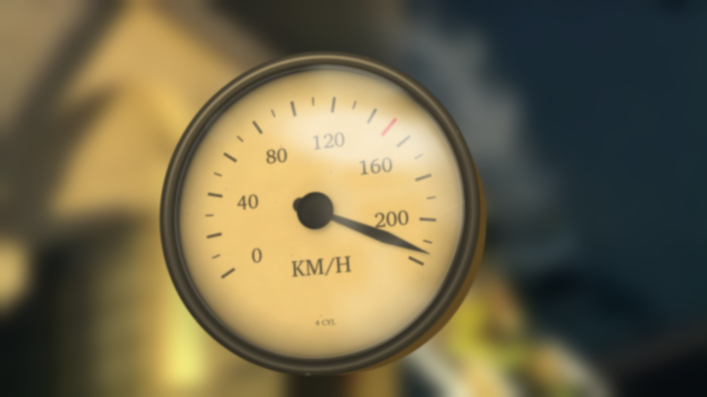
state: 215km/h
